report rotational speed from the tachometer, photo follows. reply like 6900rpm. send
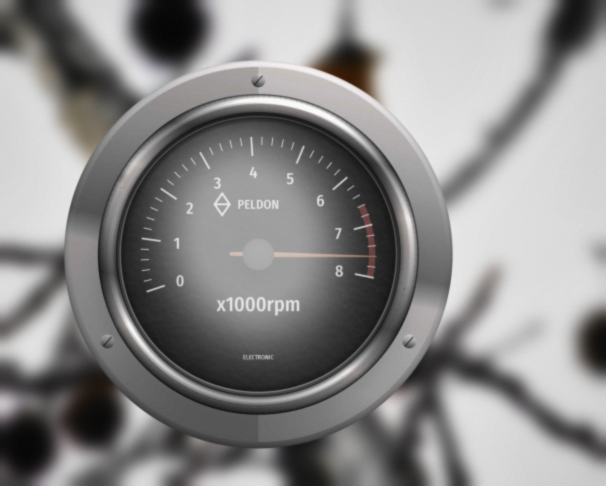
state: 7600rpm
